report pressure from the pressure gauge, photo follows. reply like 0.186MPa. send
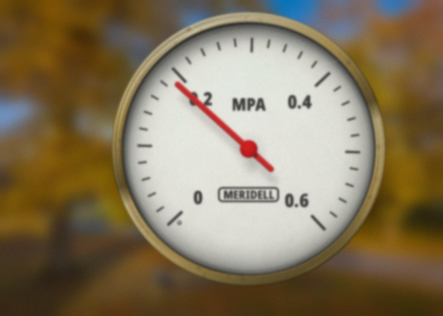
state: 0.19MPa
